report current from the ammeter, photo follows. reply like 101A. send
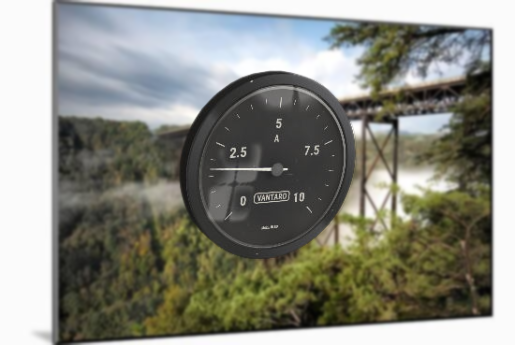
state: 1.75A
